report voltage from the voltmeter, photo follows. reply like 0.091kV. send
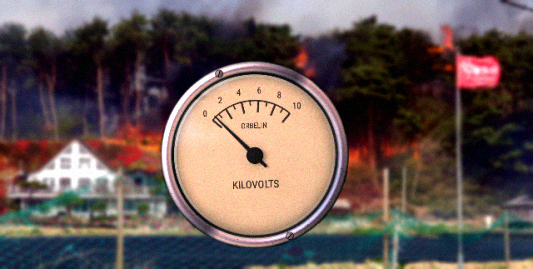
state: 0.5kV
